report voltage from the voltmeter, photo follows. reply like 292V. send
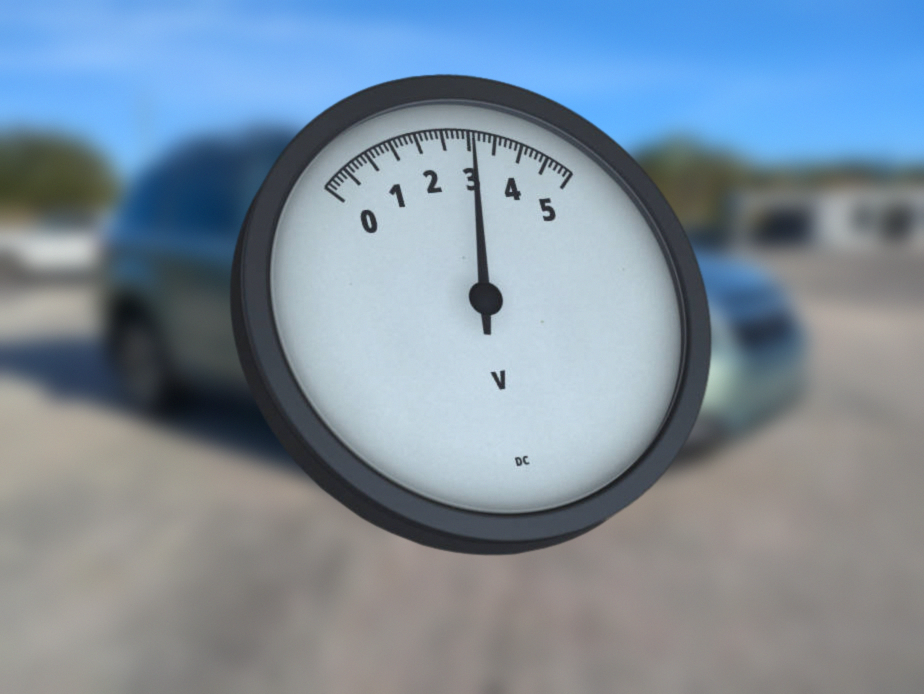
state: 3V
